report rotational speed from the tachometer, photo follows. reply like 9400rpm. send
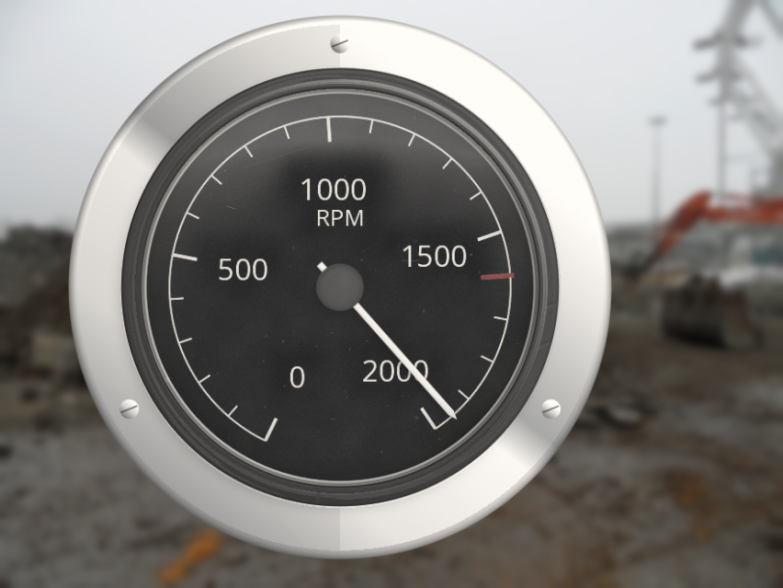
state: 1950rpm
